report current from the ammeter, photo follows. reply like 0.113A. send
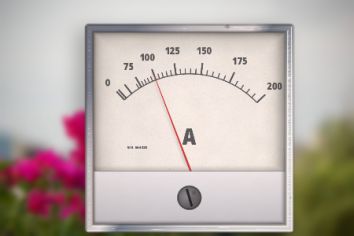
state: 100A
